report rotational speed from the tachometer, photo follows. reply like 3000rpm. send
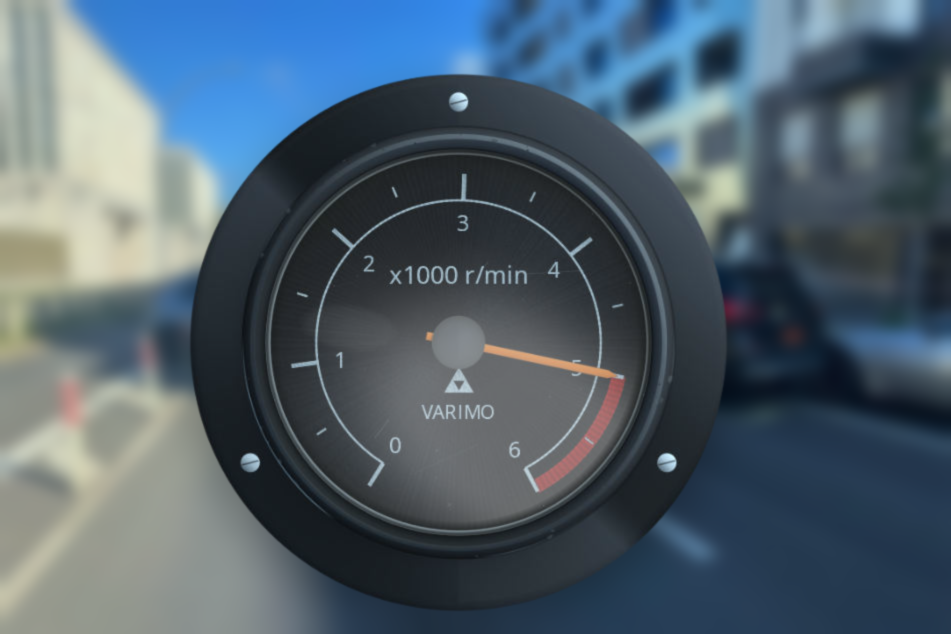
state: 5000rpm
